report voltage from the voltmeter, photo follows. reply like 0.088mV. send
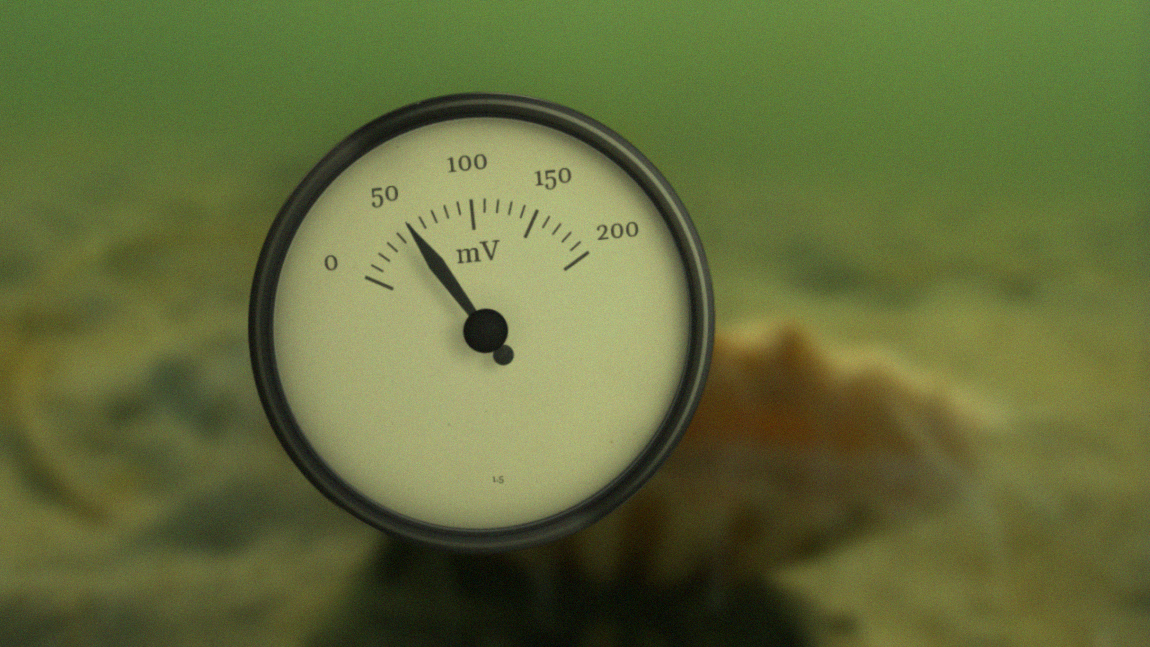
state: 50mV
